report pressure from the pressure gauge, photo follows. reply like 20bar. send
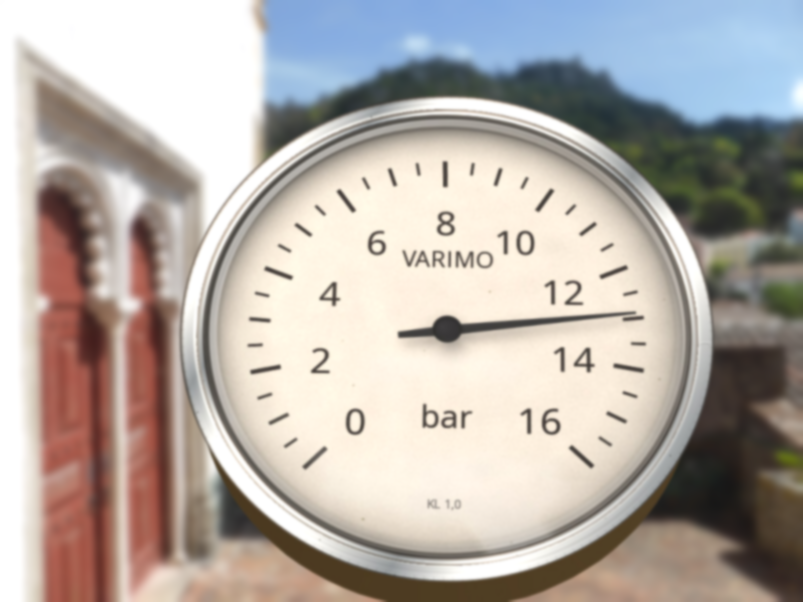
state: 13bar
